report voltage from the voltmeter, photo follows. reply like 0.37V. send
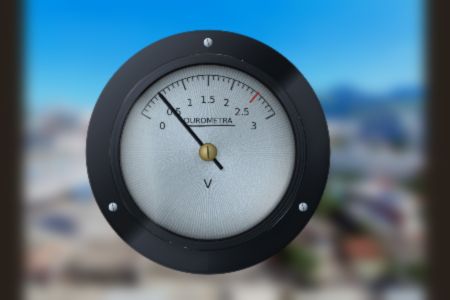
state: 0.5V
